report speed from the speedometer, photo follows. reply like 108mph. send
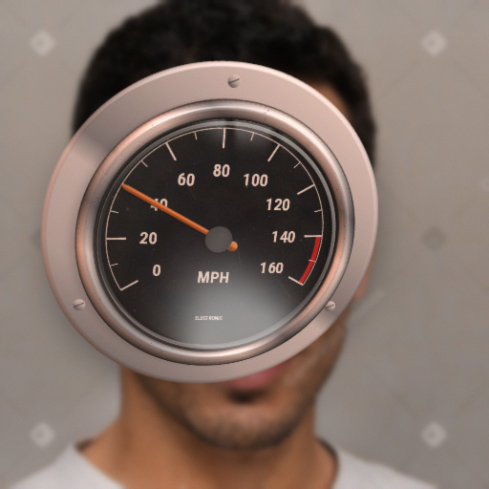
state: 40mph
